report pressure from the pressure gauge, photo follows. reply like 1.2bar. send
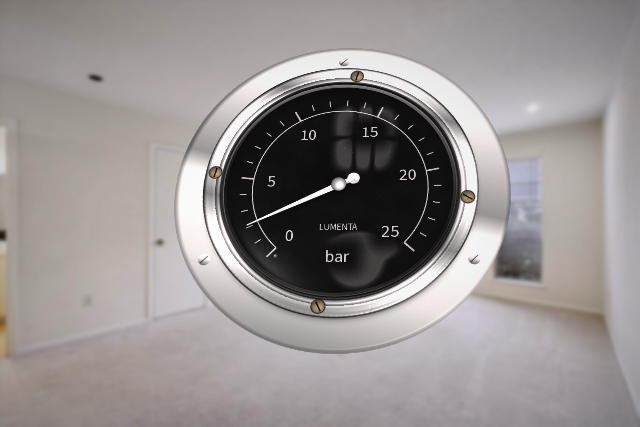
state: 2bar
